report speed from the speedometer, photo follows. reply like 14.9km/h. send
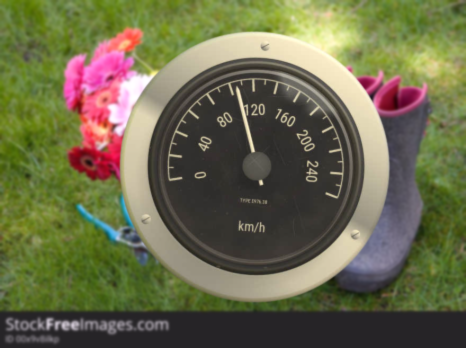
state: 105km/h
